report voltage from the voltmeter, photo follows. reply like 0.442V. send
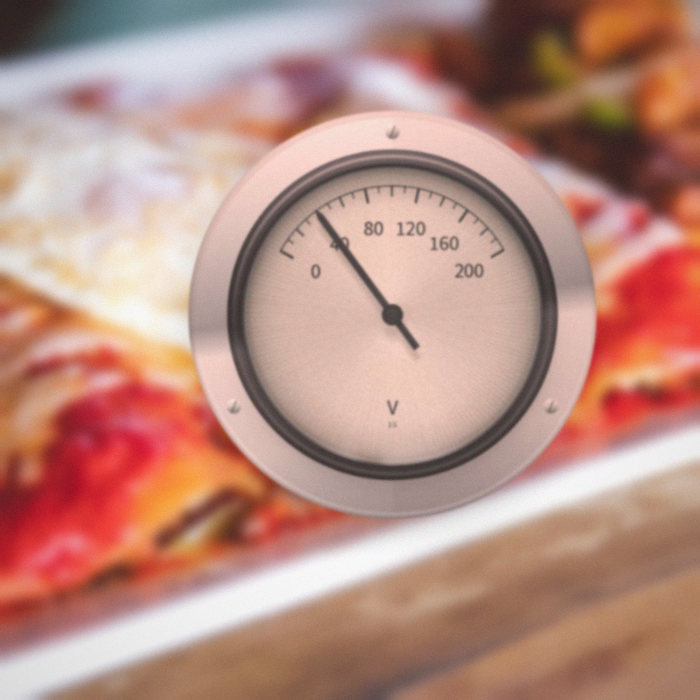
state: 40V
